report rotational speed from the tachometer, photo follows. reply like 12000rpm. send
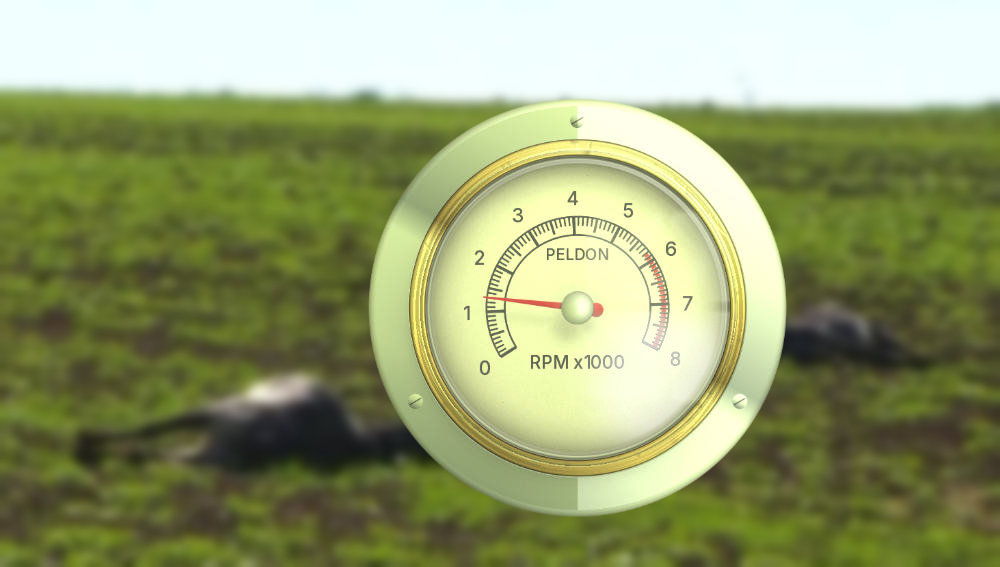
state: 1300rpm
